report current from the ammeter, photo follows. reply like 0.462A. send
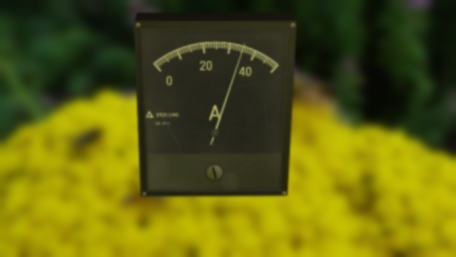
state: 35A
